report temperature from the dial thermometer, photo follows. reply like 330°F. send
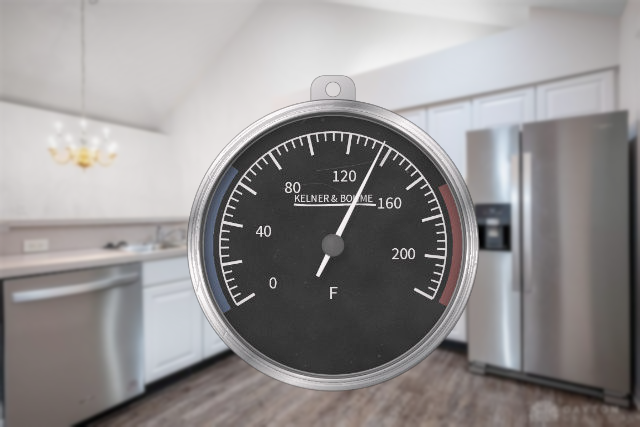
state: 136°F
